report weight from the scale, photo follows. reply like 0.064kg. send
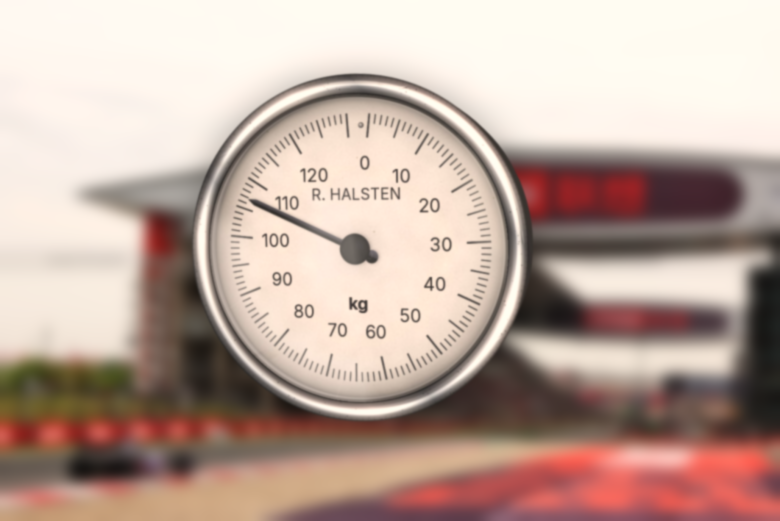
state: 107kg
